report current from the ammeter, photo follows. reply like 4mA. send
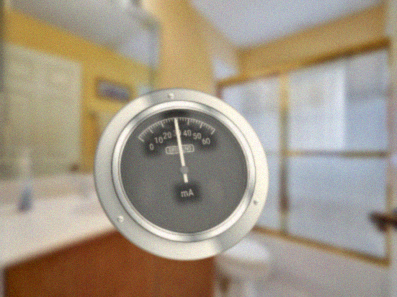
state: 30mA
